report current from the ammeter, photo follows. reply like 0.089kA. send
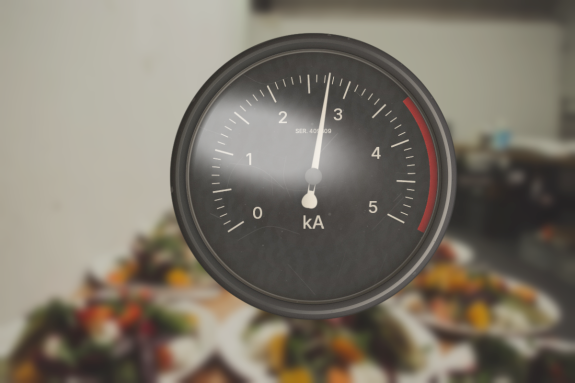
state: 2.75kA
